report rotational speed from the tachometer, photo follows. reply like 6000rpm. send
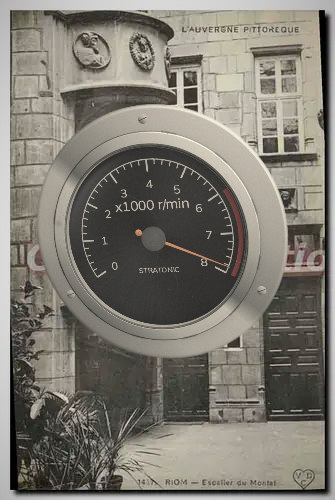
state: 7800rpm
